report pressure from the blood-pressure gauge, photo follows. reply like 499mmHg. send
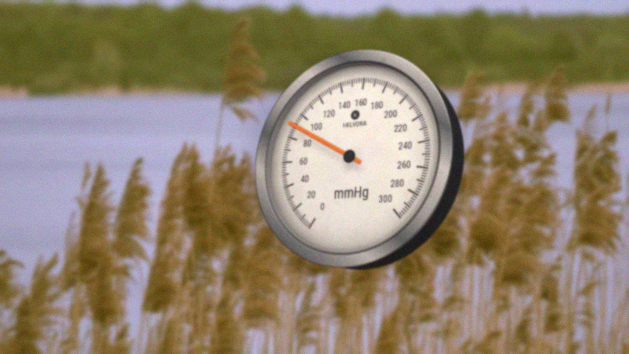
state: 90mmHg
